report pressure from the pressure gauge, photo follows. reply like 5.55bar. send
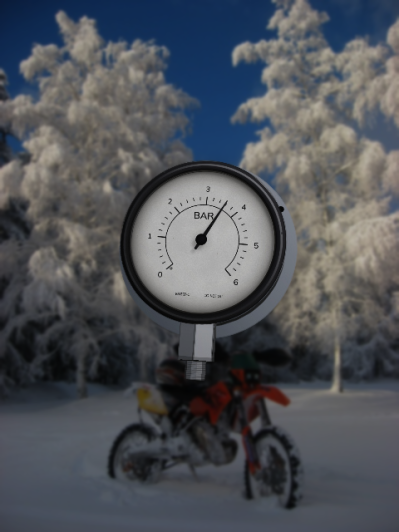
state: 3.6bar
